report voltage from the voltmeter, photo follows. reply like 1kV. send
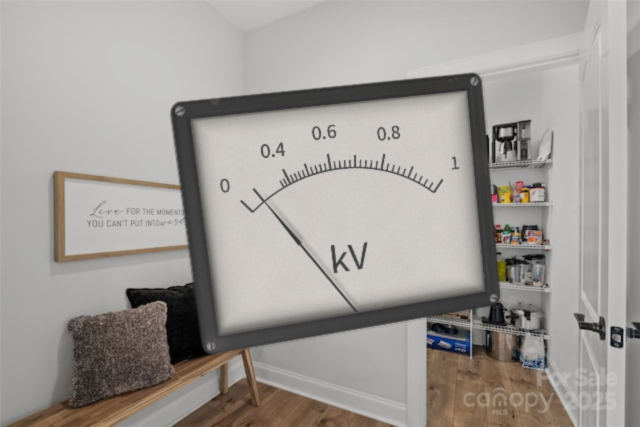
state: 0.2kV
